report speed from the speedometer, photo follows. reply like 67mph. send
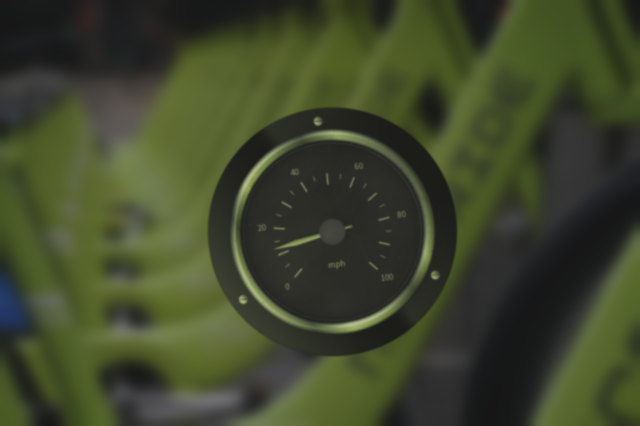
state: 12.5mph
